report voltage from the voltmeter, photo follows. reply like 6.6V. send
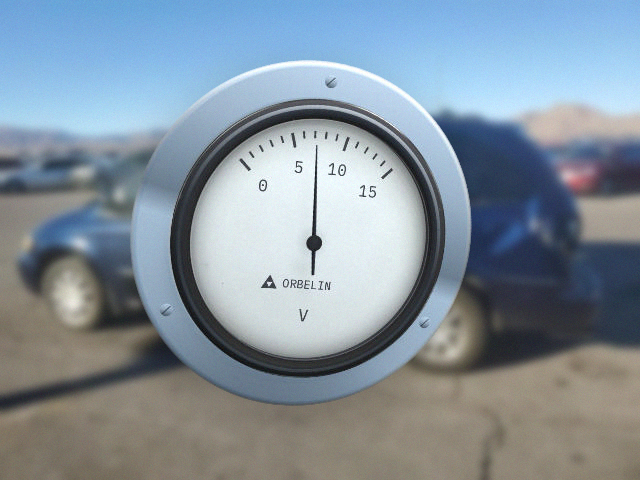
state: 7V
